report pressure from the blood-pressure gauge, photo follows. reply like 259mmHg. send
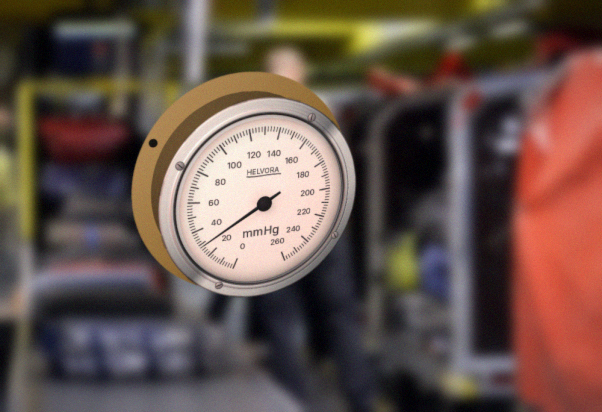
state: 30mmHg
